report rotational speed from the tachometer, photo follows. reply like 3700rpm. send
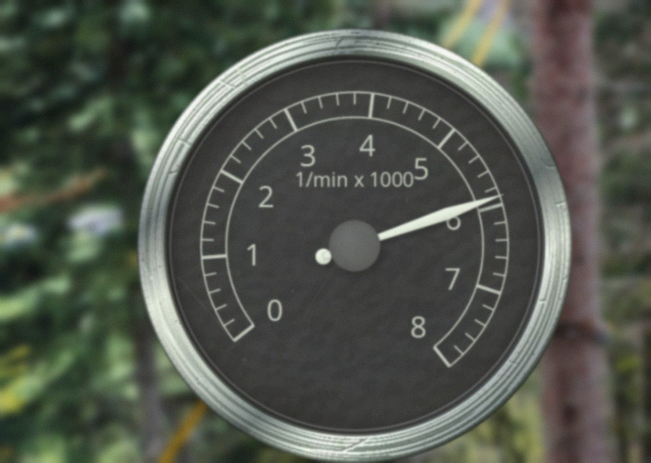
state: 5900rpm
